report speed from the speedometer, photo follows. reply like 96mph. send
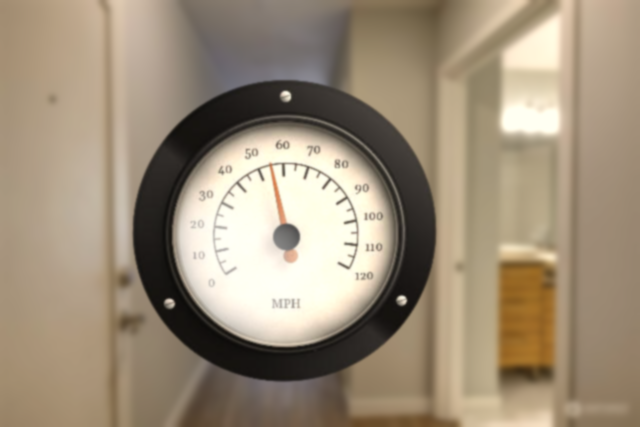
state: 55mph
